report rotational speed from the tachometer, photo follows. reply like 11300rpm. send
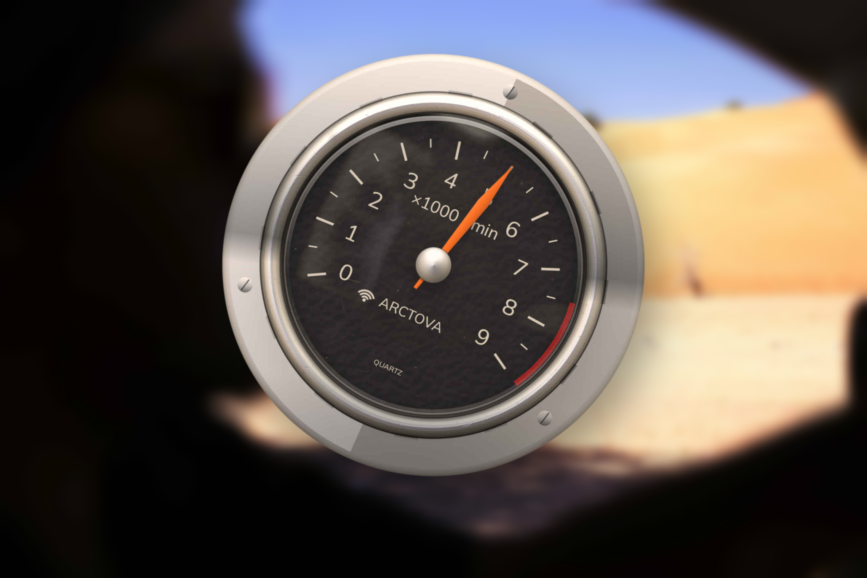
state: 5000rpm
